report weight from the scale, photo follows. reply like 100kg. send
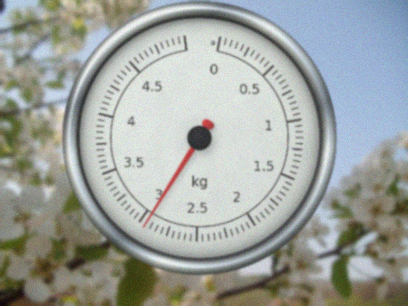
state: 2.95kg
